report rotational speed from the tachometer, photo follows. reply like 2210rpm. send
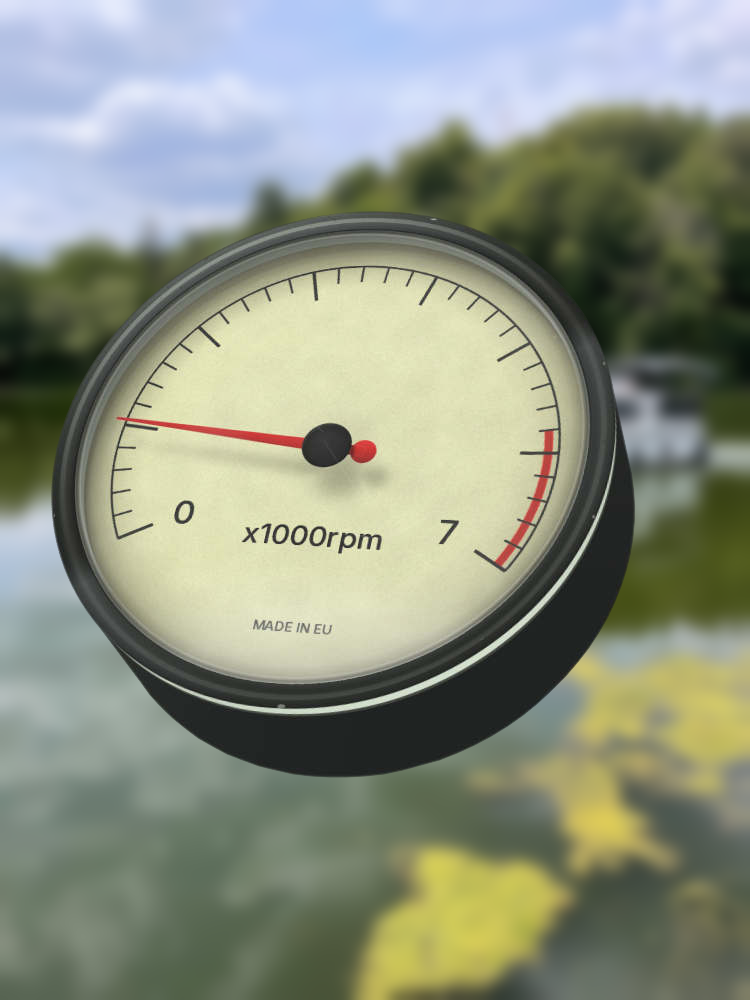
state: 1000rpm
